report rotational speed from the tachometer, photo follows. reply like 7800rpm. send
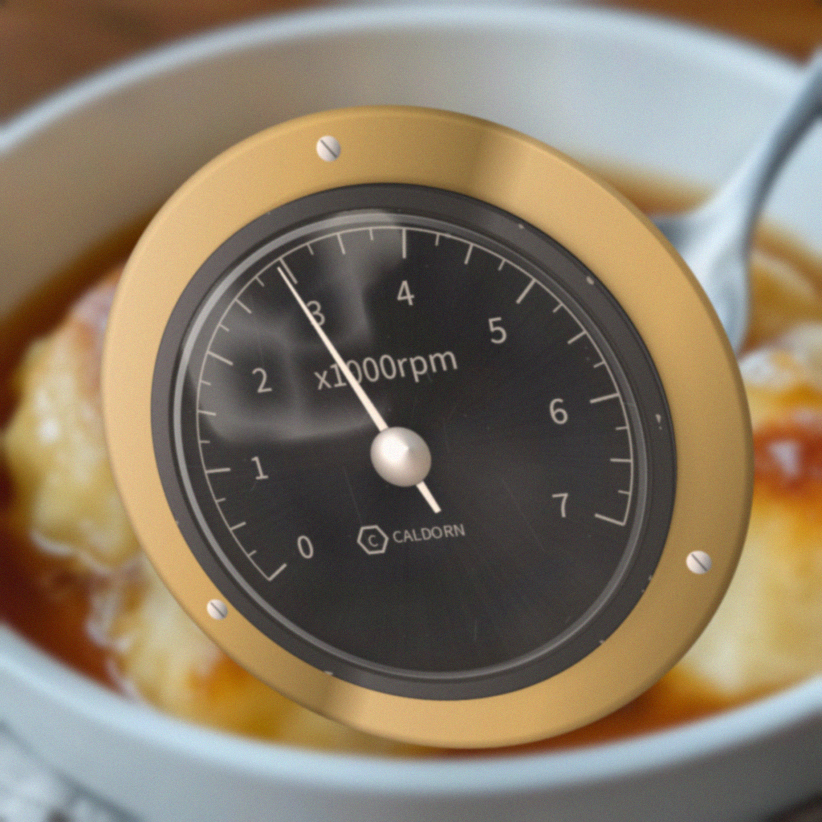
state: 3000rpm
